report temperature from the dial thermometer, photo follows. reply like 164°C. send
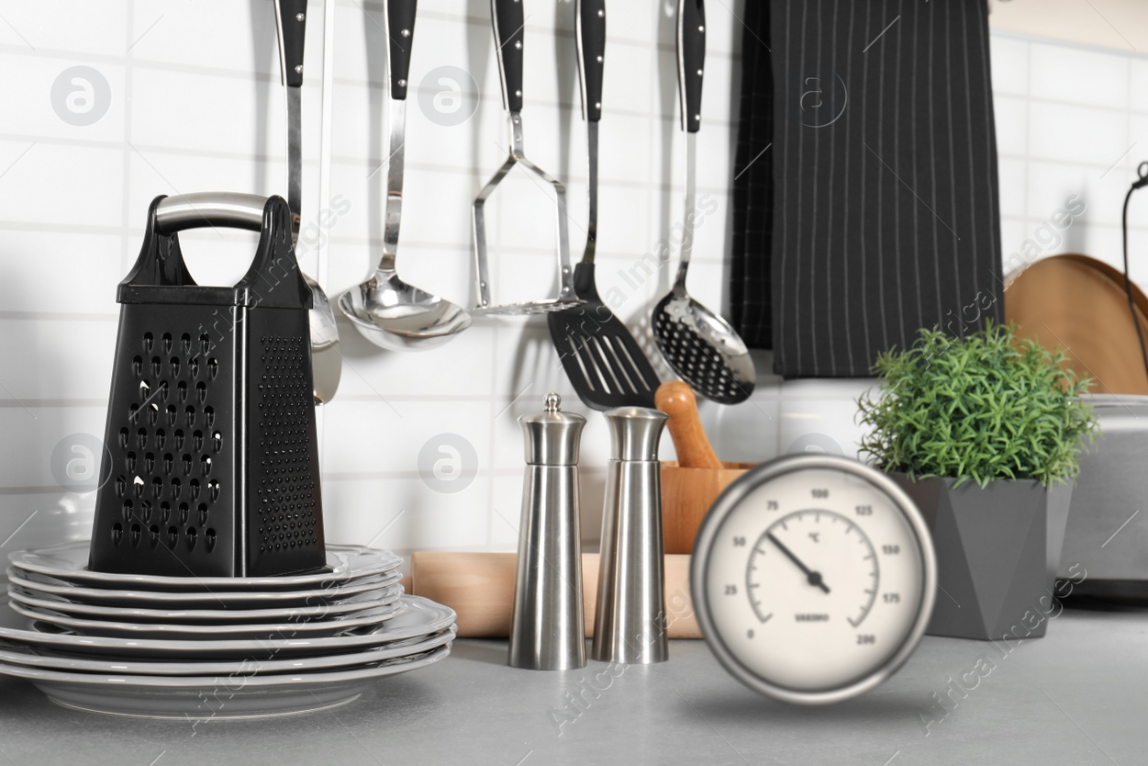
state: 62.5°C
